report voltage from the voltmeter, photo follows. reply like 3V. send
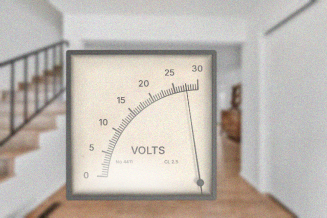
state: 27.5V
